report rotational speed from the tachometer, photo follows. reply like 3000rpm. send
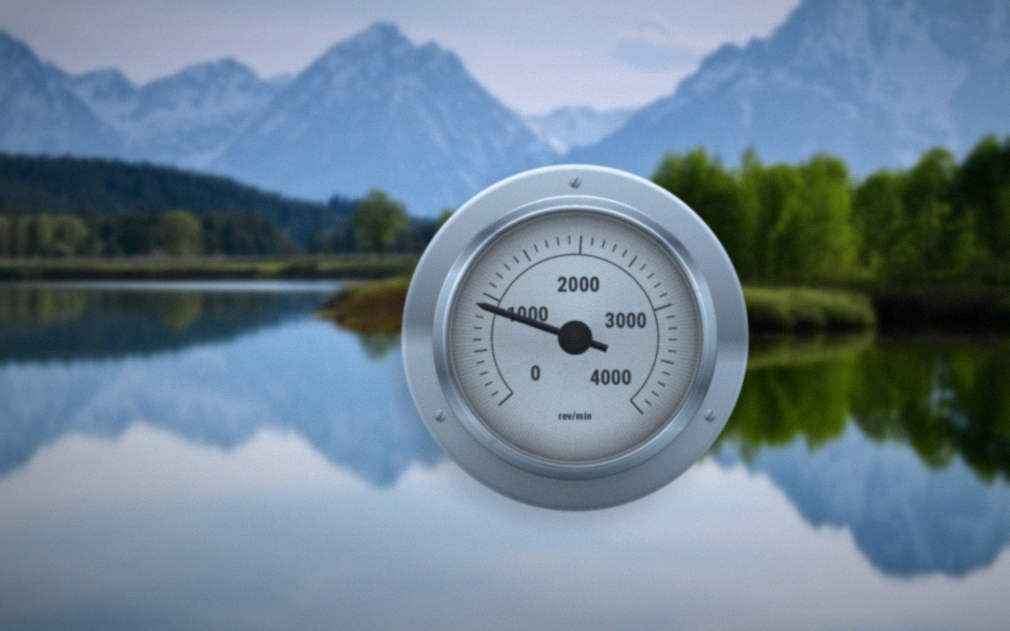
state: 900rpm
